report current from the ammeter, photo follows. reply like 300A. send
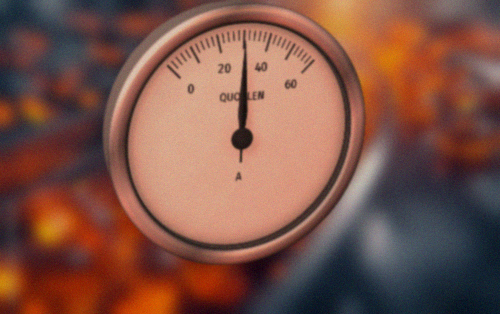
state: 30A
